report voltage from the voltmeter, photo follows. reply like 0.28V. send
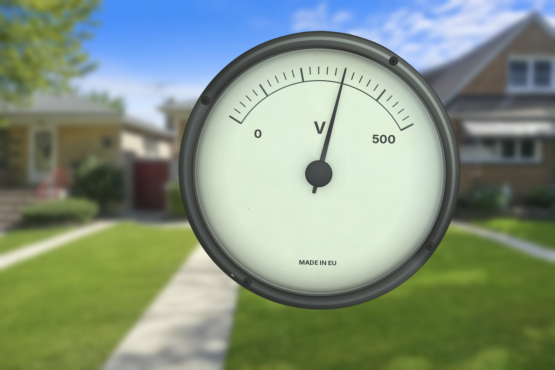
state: 300V
